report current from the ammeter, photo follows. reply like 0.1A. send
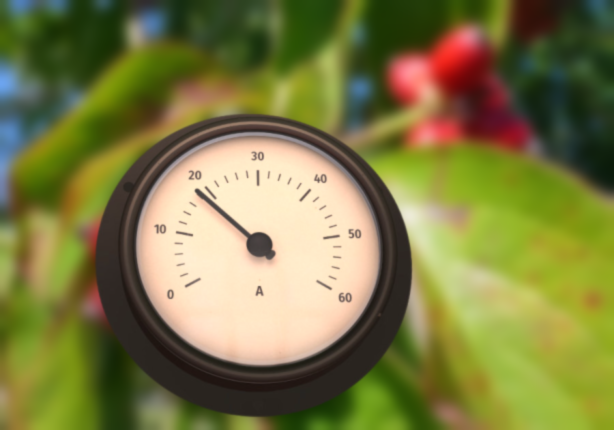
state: 18A
